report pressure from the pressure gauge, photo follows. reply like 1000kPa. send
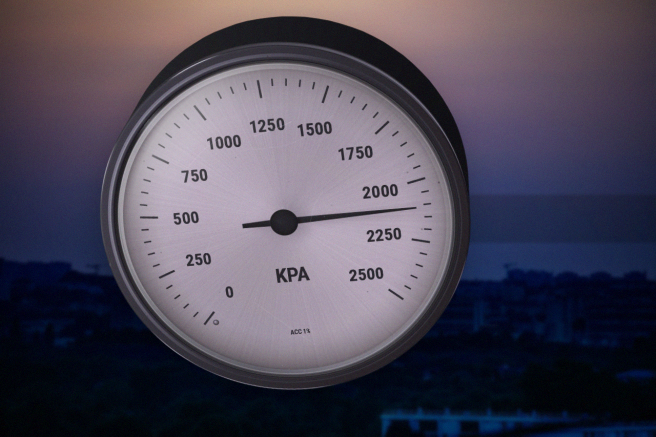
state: 2100kPa
